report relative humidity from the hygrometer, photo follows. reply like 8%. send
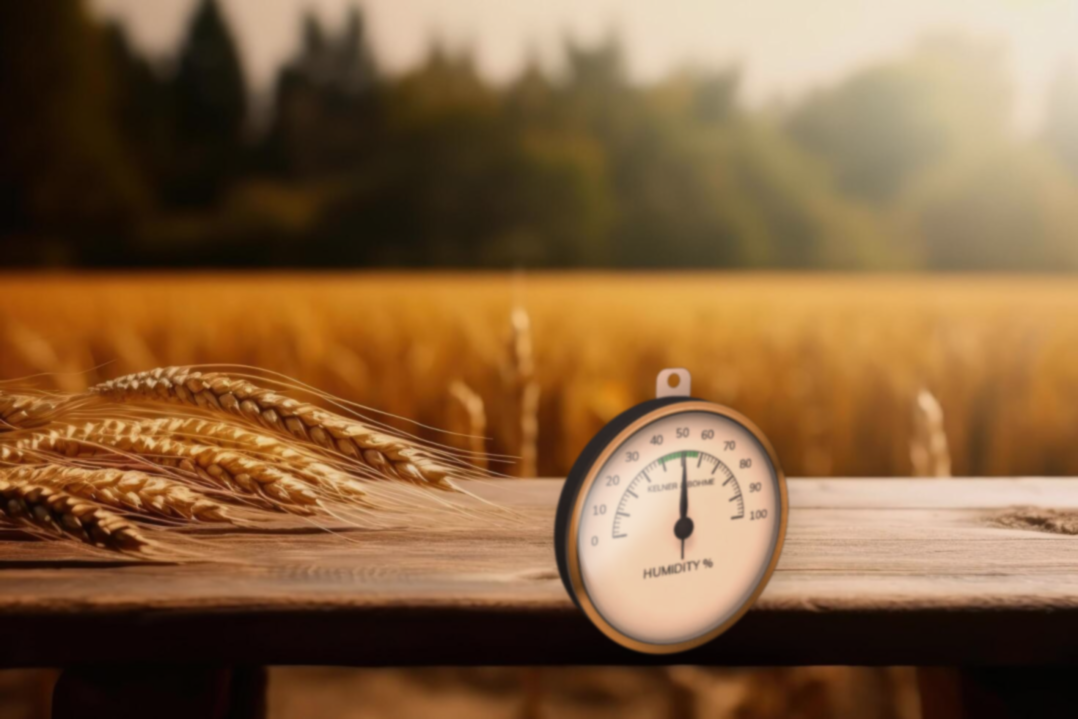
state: 50%
